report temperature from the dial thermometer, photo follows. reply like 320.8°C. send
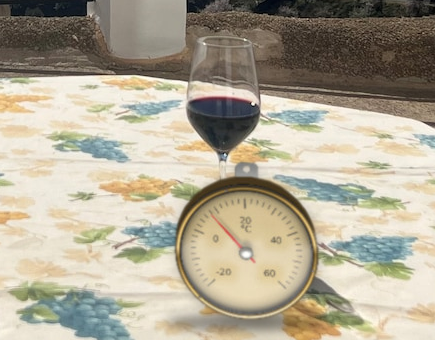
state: 8°C
